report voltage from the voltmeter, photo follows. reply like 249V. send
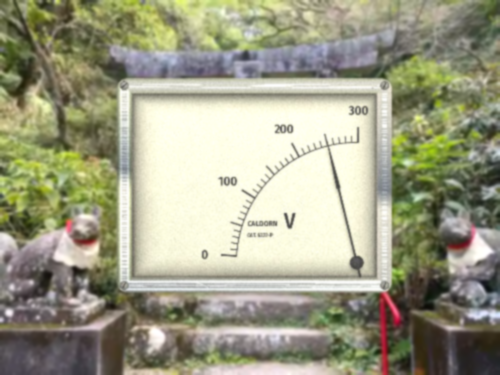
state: 250V
